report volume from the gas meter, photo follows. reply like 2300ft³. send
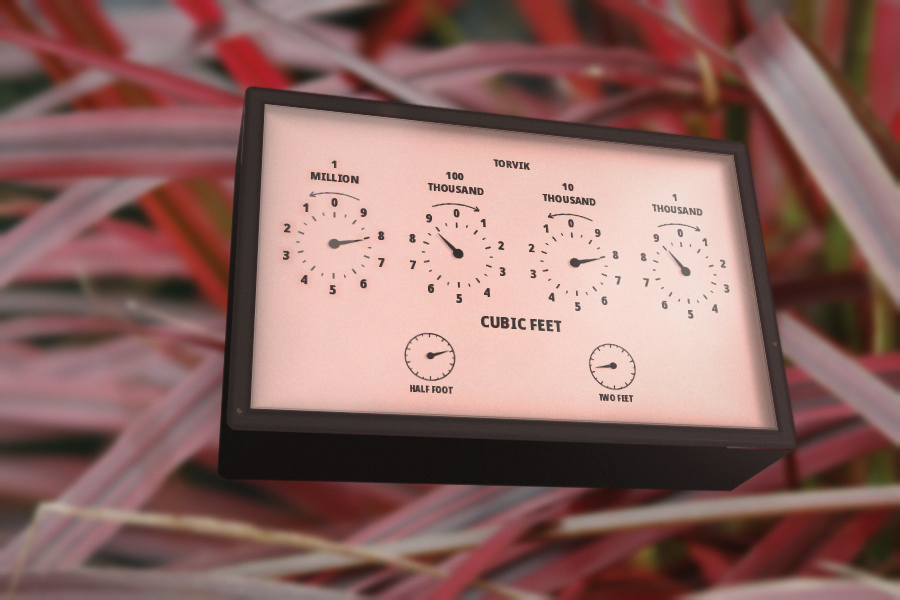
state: 787900ft³
